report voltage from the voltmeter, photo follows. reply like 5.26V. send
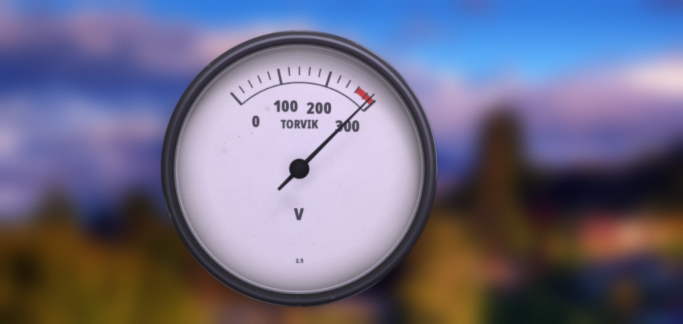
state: 290V
